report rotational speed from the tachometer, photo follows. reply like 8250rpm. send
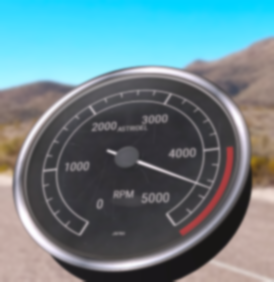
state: 4500rpm
